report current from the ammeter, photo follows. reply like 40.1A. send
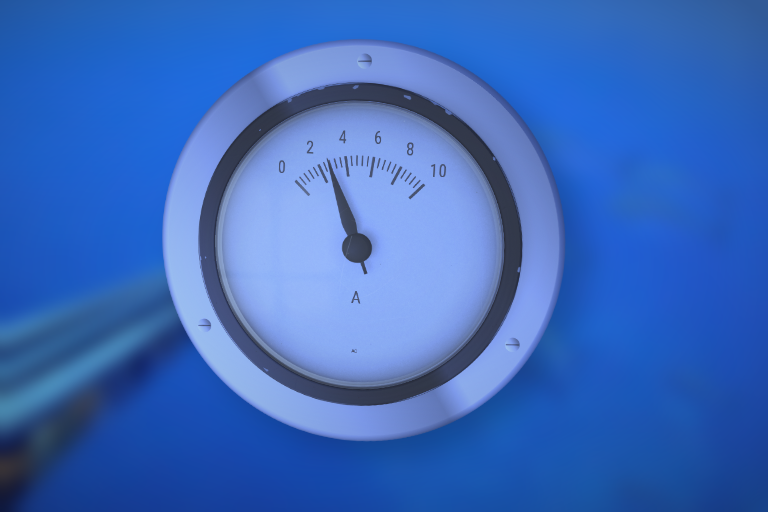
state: 2.8A
